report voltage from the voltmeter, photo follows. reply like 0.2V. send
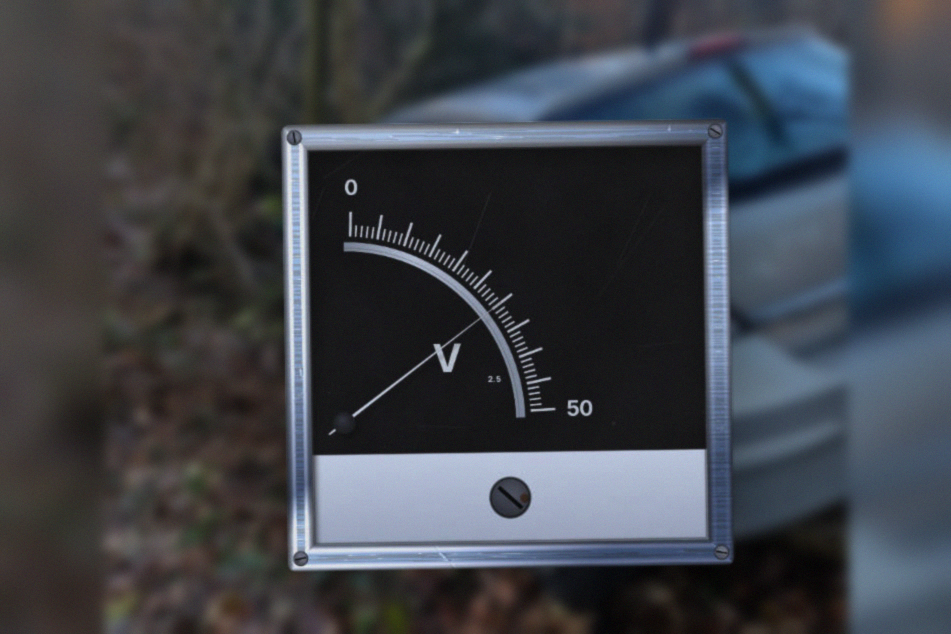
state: 30V
